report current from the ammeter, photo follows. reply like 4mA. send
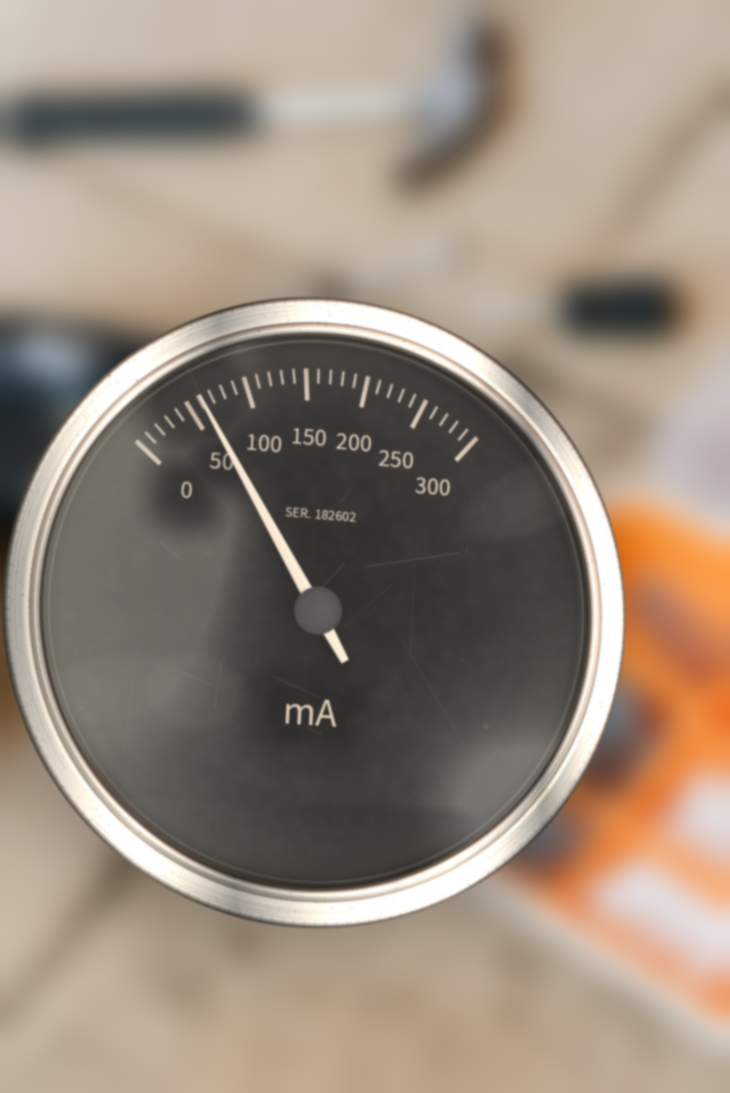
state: 60mA
